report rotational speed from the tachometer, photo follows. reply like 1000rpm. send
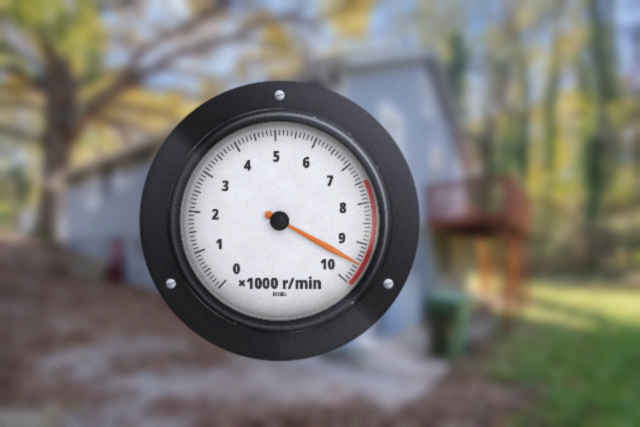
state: 9500rpm
